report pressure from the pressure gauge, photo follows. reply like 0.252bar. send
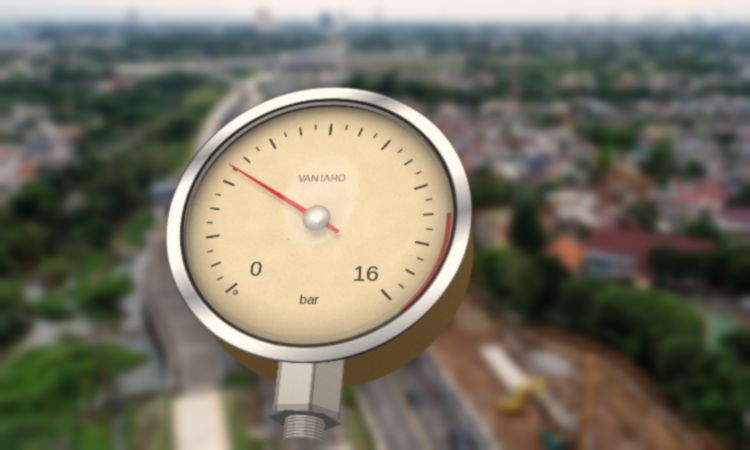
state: 4.5bar
